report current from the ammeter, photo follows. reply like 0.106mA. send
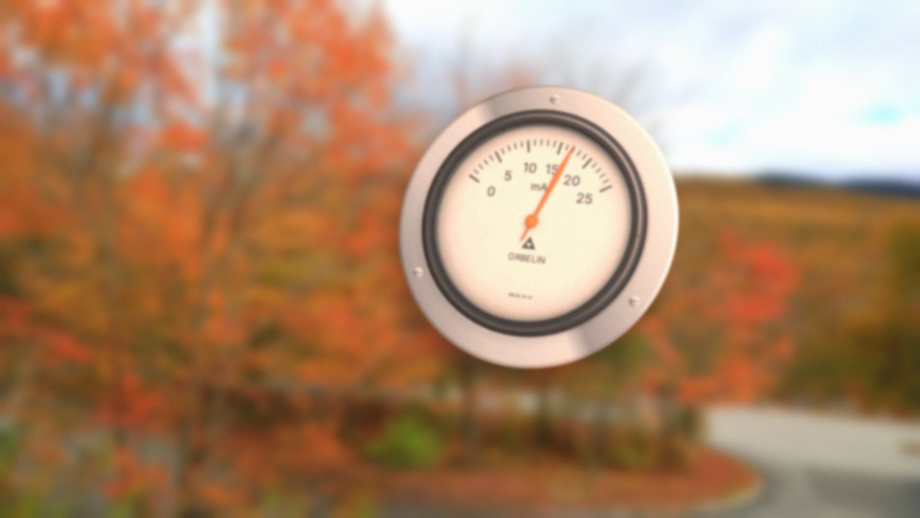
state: 17mA
